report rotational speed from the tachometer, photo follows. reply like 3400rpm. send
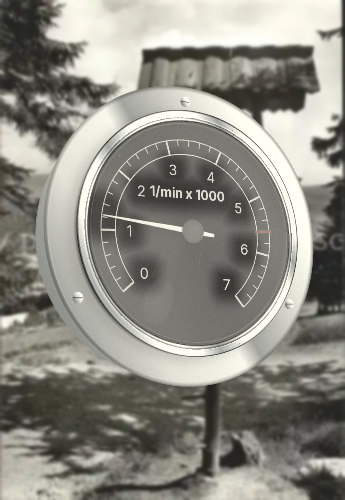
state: 1200rpm
